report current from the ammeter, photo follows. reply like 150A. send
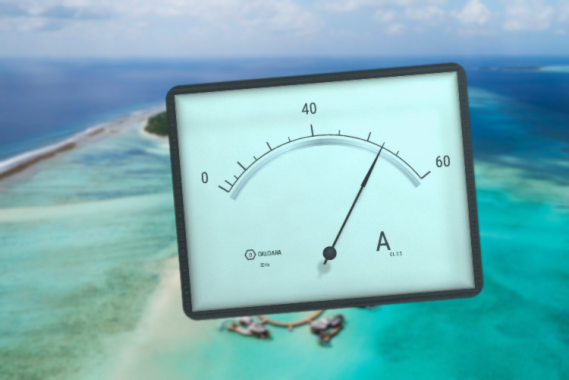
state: 52.5A
